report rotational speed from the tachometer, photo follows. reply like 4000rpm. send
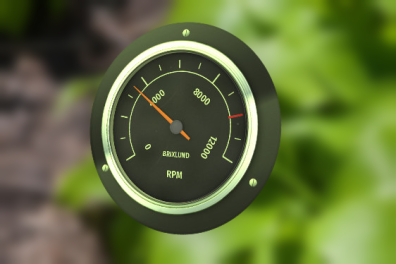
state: 3500rpm
